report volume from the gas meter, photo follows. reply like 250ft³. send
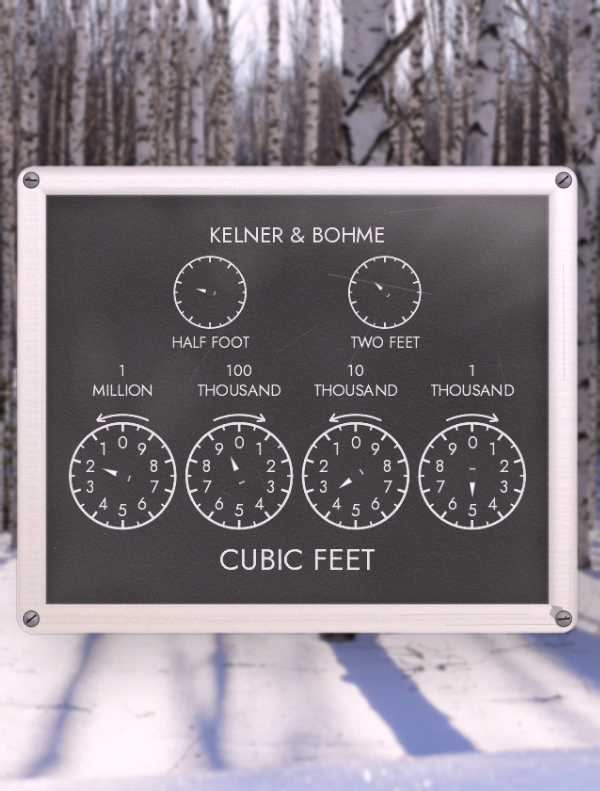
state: 193500ft³
